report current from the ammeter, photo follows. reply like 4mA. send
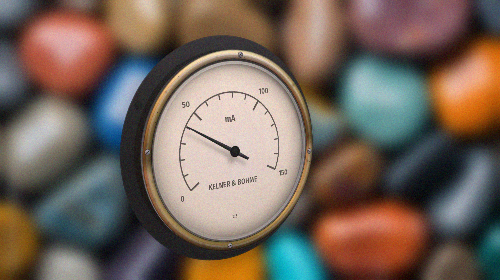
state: 40mA
